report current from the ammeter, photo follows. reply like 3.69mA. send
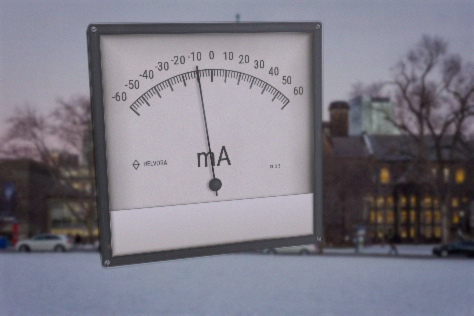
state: -10mA
